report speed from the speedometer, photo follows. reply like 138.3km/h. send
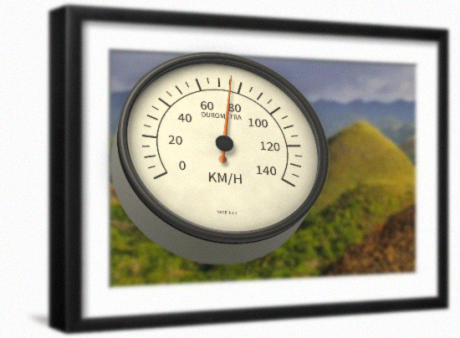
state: 75km/h
